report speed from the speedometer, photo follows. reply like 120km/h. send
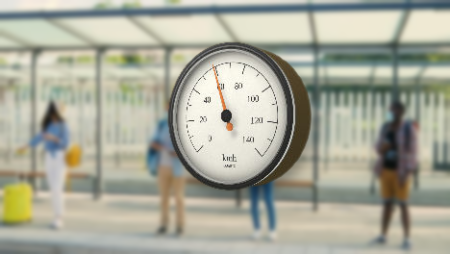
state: 60km/h
